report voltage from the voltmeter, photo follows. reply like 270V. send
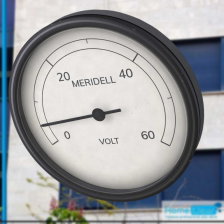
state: 5V
